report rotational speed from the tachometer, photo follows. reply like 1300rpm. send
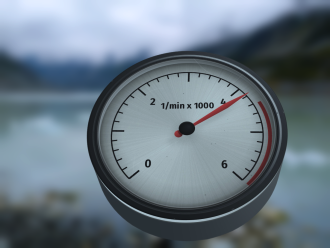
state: 4200rpm
